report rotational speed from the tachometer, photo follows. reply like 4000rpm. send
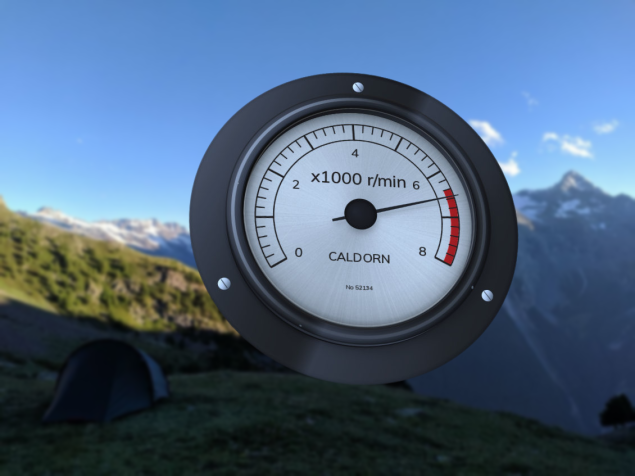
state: 6600rpm
